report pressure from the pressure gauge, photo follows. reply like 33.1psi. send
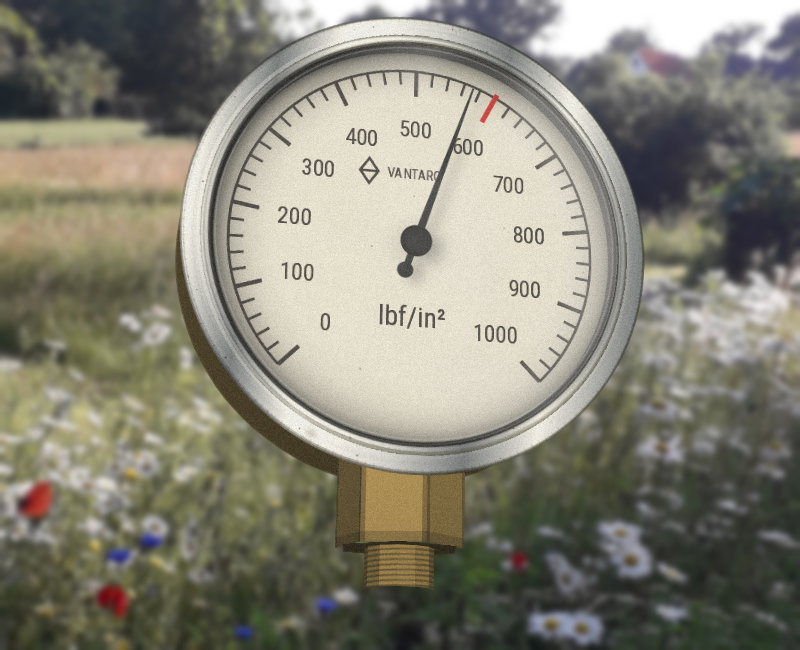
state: 570psi
